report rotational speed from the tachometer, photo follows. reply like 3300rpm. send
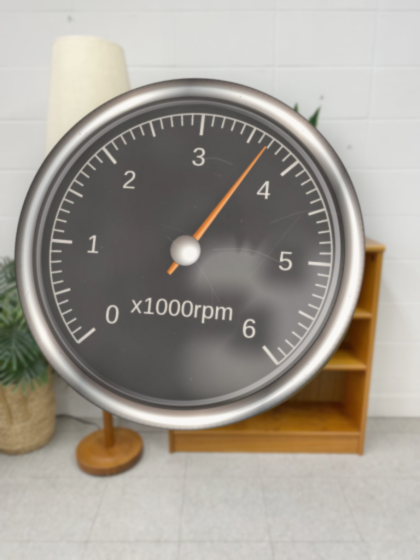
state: 3700rpm
